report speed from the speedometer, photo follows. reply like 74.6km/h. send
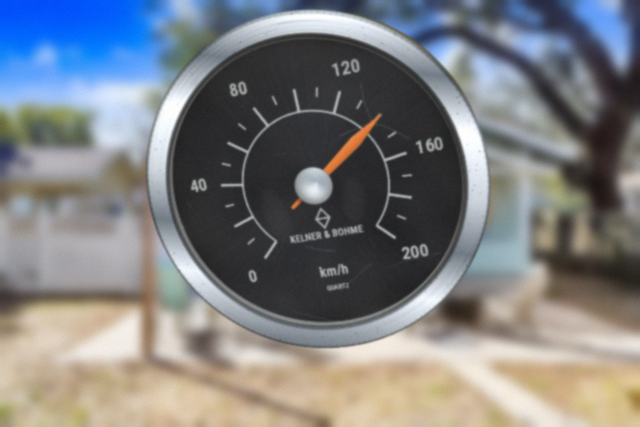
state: 140km/h
